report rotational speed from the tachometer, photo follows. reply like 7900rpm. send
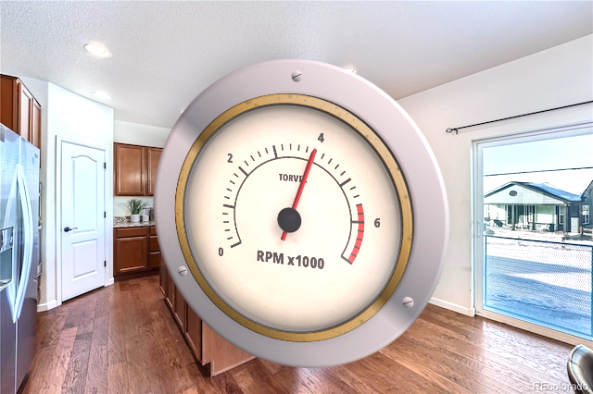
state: 4000rpm
